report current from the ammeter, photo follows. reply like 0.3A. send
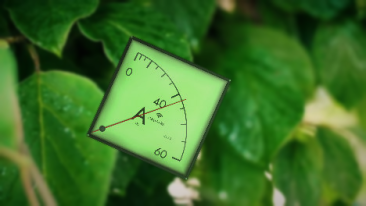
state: 42.5A
